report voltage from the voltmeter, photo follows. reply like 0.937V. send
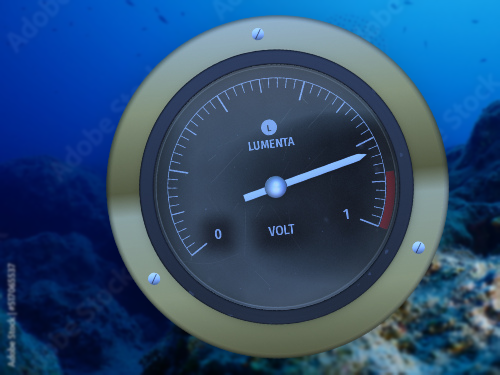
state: 0.83V
